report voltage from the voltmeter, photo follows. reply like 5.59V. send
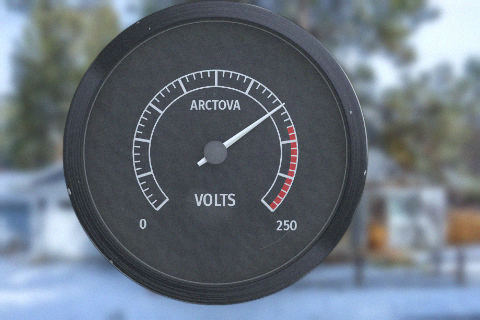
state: 175V
